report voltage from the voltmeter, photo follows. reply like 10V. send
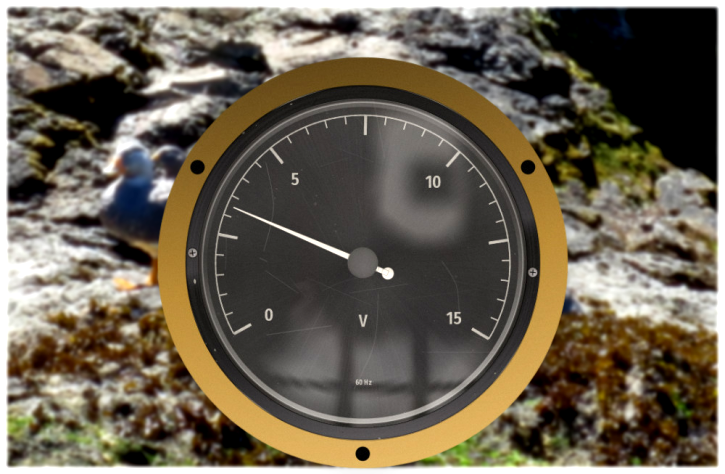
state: 3.25V
